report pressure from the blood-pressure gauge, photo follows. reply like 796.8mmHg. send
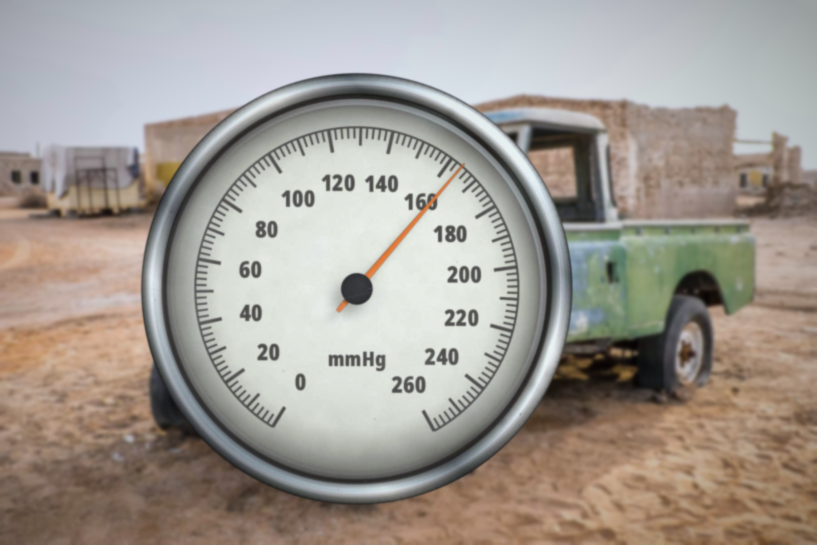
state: 164mmHg
